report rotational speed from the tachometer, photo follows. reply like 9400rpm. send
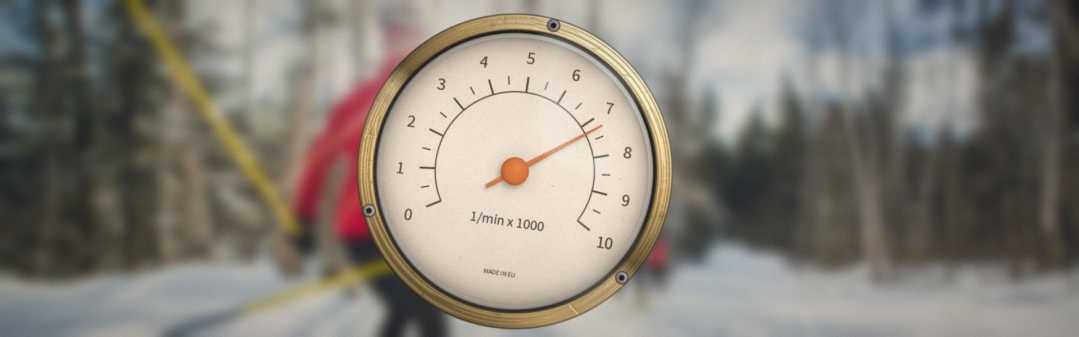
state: 7250rpm
